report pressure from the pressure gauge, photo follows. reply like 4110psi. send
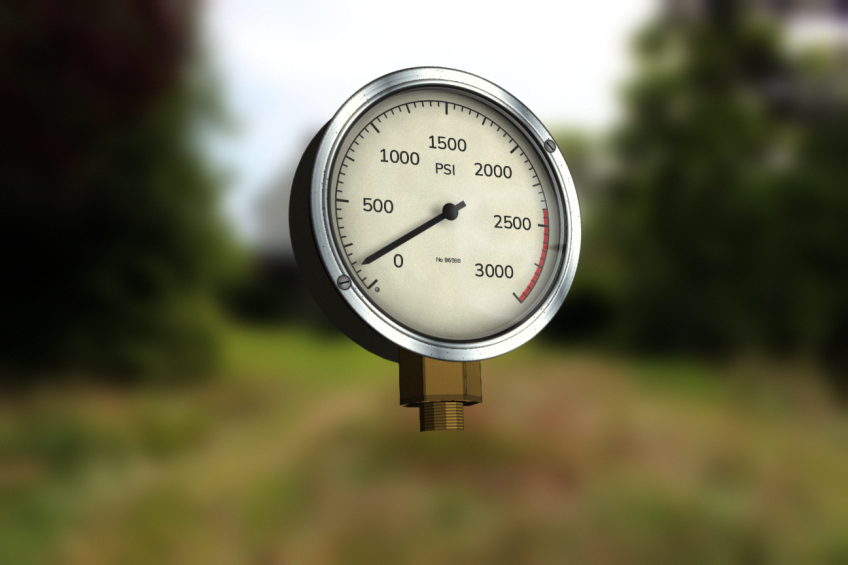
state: 125psi
